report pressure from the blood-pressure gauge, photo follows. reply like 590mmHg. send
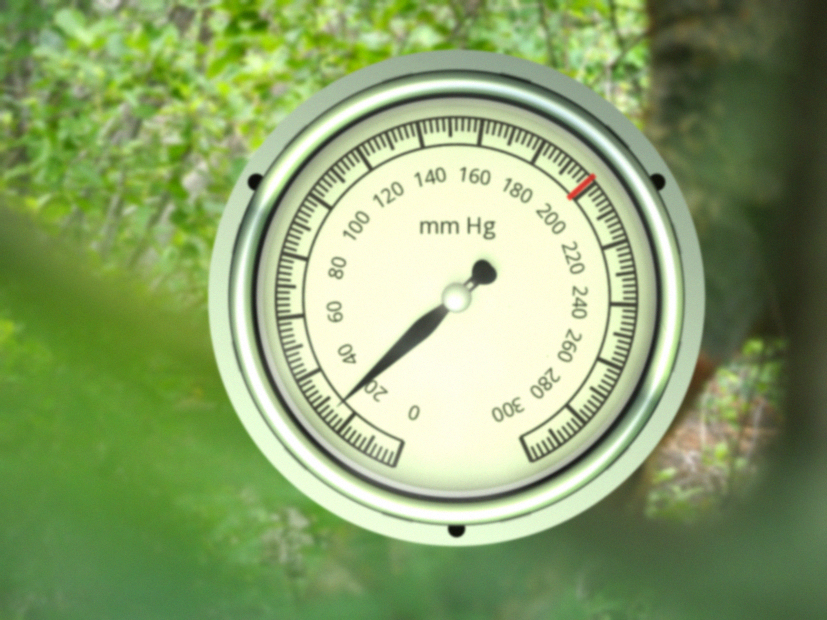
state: 26mmHg
